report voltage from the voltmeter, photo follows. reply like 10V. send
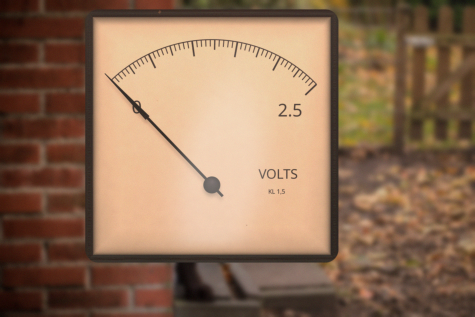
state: 0V
